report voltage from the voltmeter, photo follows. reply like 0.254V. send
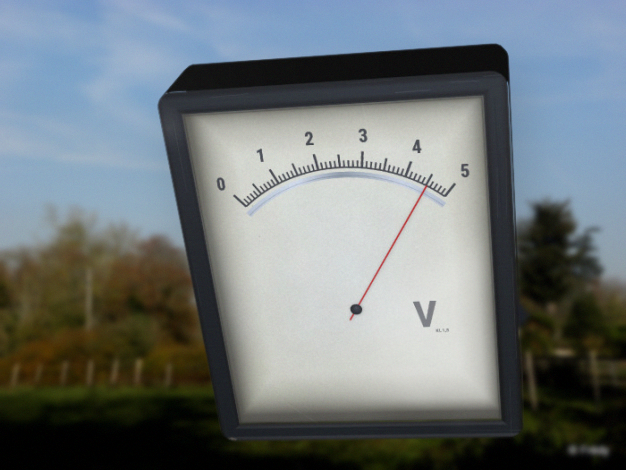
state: 4.5V
